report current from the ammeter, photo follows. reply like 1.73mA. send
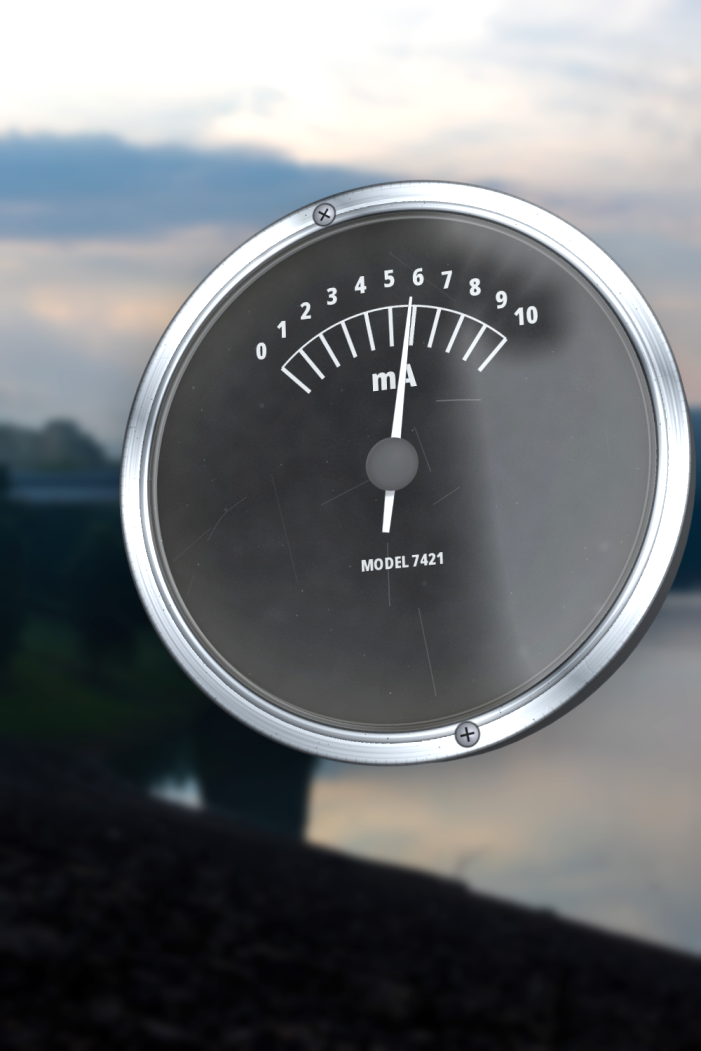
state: 6mA
